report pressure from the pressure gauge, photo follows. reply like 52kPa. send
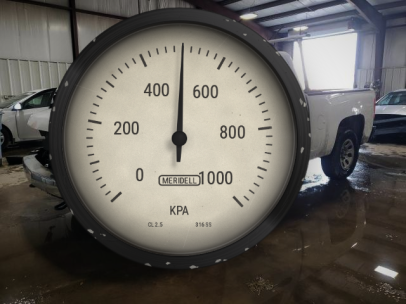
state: 500kPa
